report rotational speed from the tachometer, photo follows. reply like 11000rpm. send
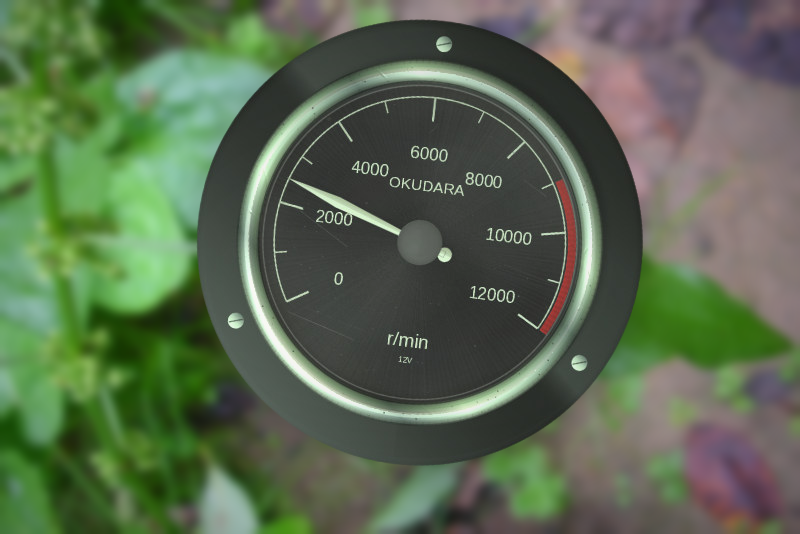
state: 2500rpm
